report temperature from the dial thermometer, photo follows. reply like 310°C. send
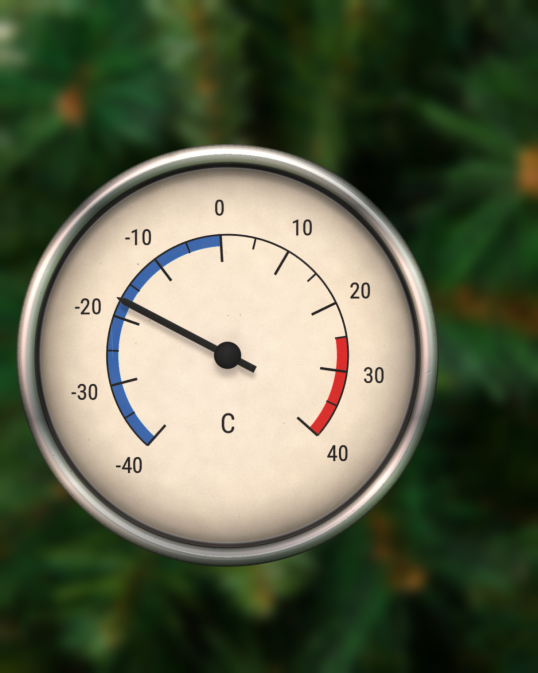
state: -17.5°C
